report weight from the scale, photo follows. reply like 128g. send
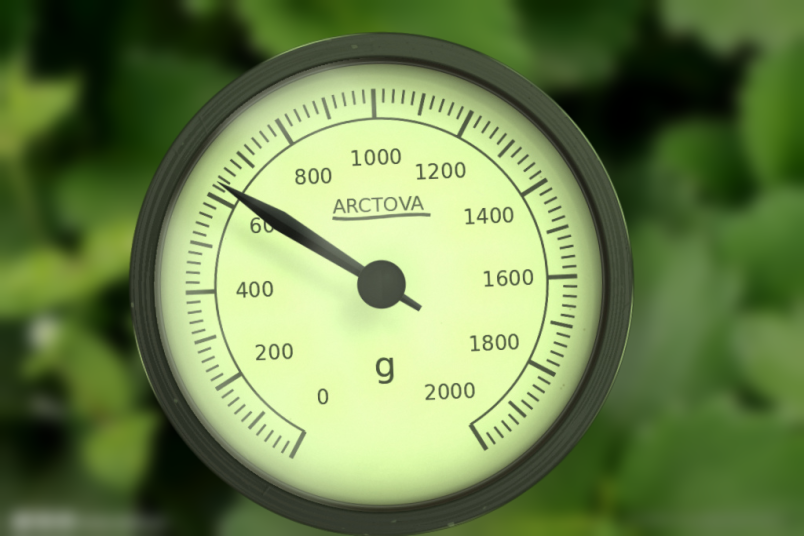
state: 630g
